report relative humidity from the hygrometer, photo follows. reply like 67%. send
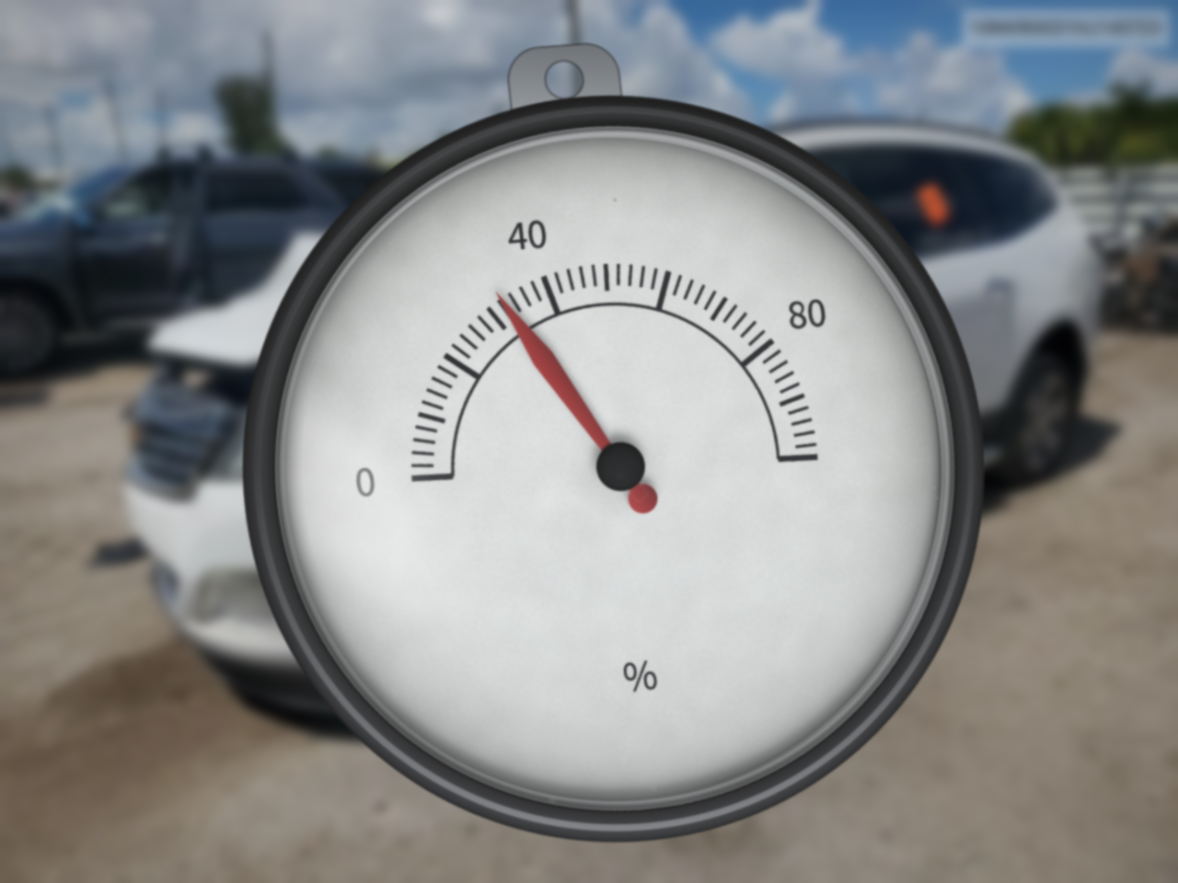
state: 32%
